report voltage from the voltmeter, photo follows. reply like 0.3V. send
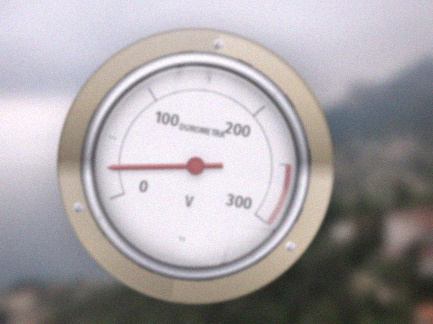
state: 25V
